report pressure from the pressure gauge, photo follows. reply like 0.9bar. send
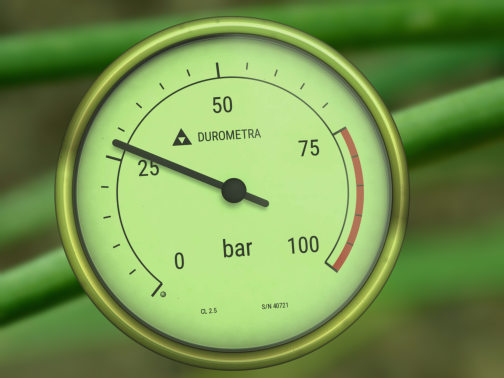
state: 27.5bar
